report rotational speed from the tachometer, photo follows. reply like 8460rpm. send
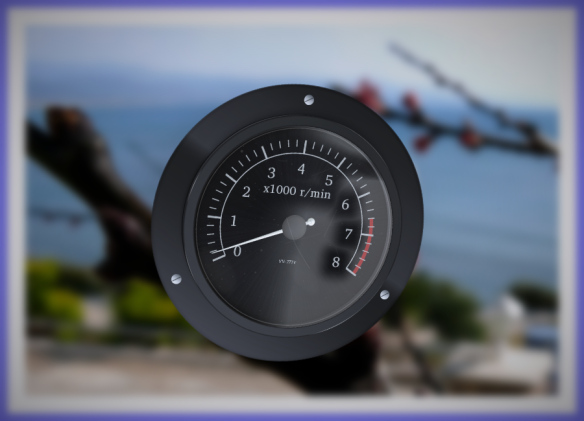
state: 200rpm
